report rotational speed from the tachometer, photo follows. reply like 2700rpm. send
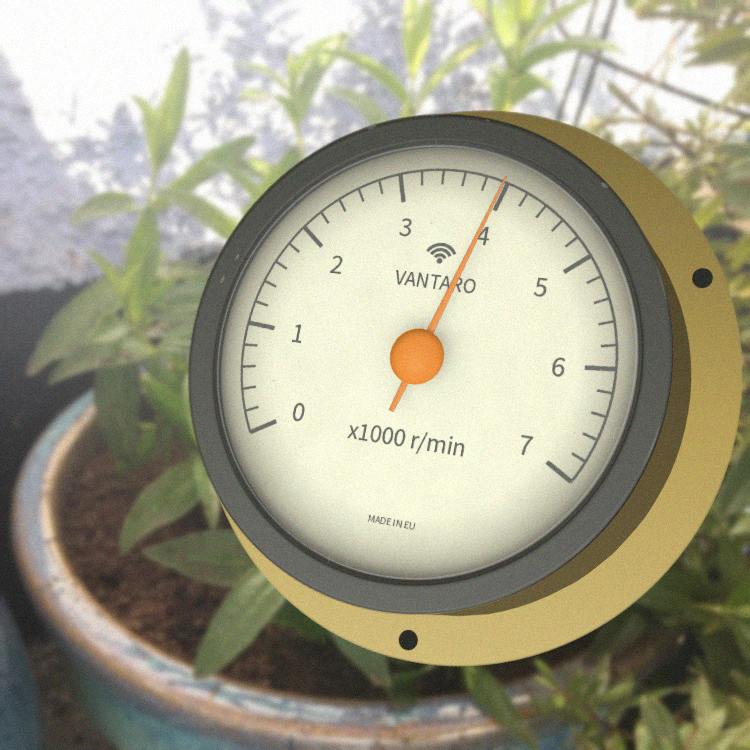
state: 4000rpm
